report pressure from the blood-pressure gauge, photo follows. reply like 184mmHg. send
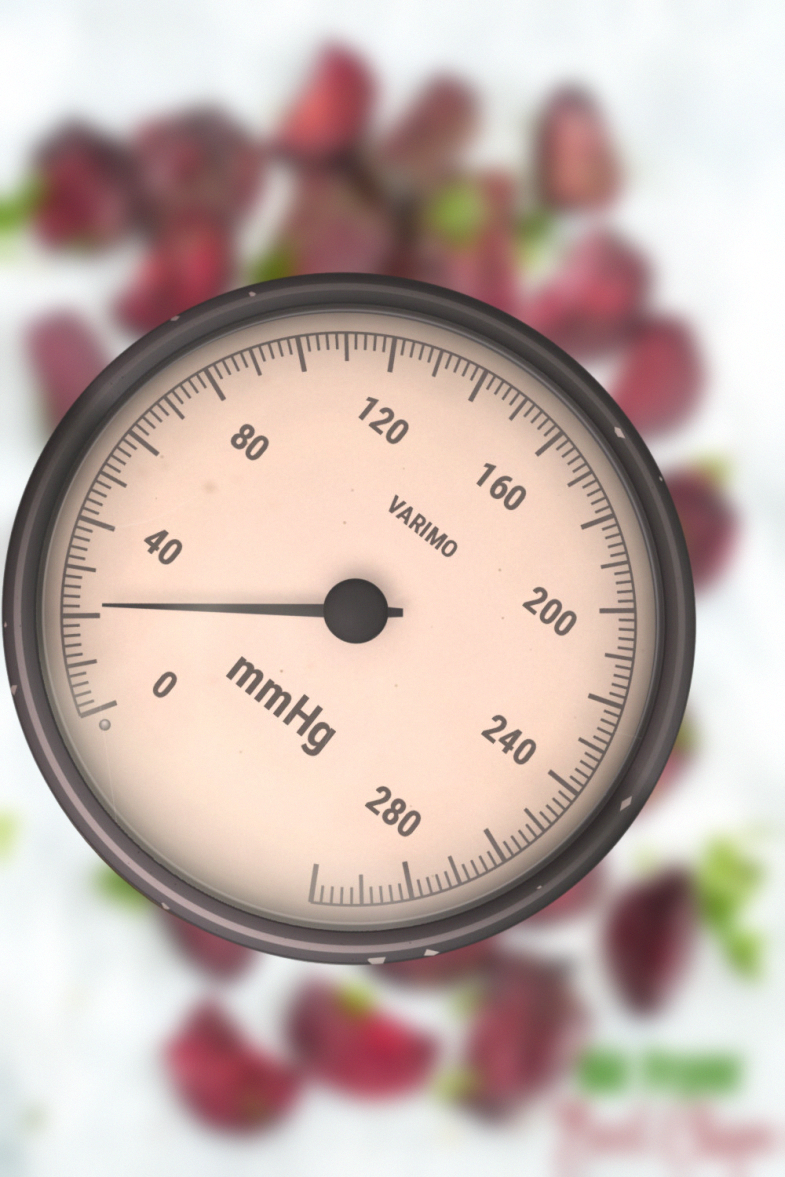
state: 22mmHg
